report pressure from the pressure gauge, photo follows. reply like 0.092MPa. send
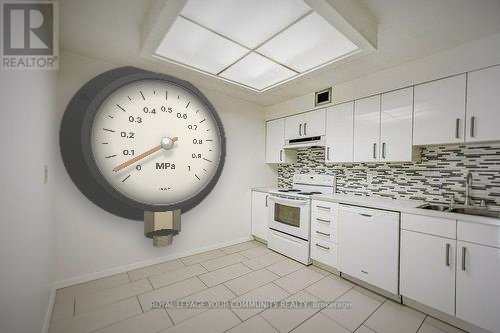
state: 0.05MPa
